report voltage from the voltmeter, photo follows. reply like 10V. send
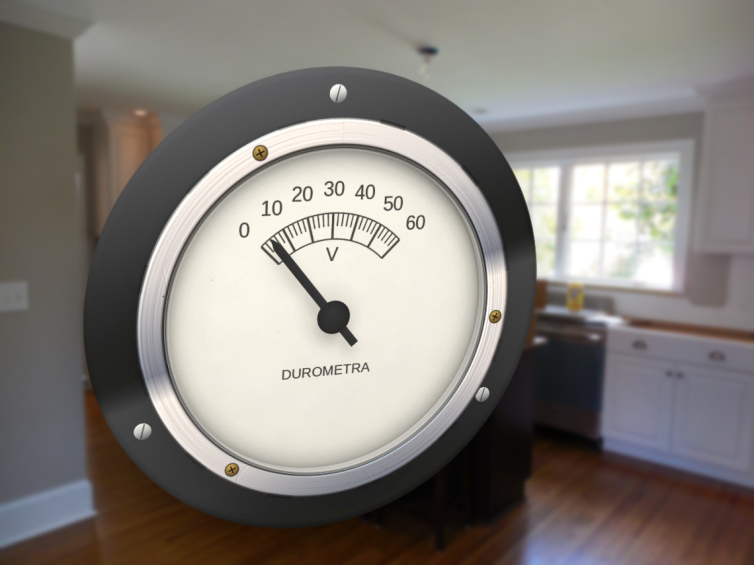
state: 4V
